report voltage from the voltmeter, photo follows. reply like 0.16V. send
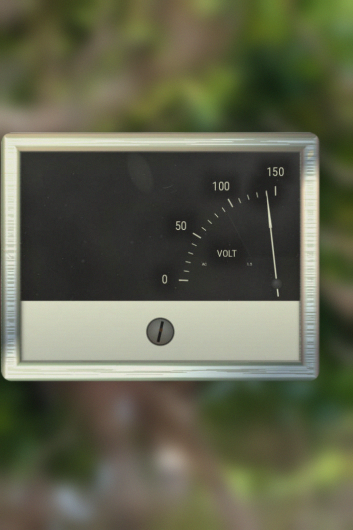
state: 140V
